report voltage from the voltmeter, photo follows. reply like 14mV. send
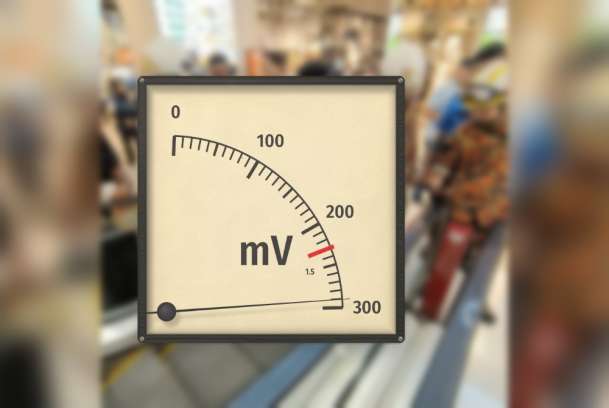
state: 290mV
